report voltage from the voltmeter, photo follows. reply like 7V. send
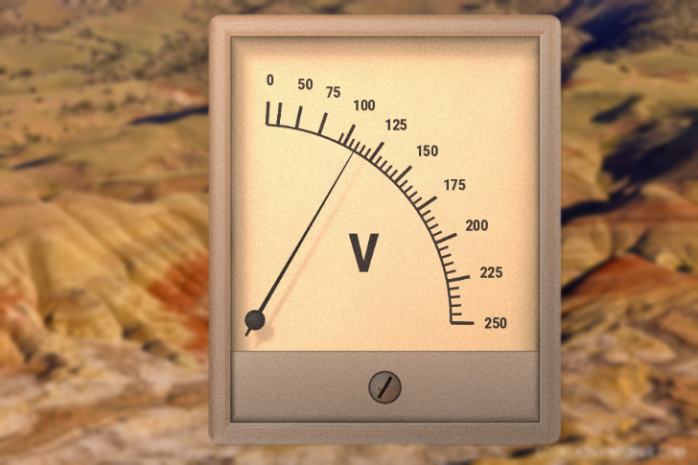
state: 110V
